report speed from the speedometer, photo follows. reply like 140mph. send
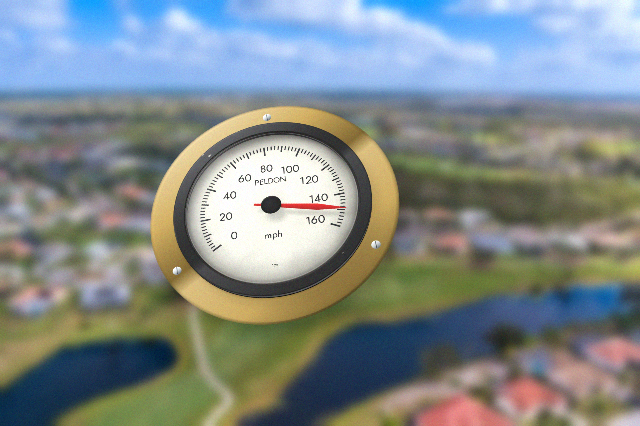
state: 150mph
